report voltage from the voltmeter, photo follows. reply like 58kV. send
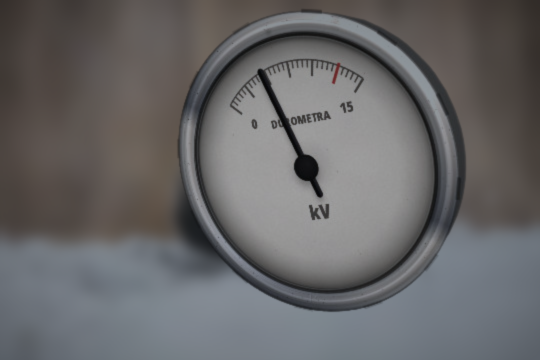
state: 5kV
